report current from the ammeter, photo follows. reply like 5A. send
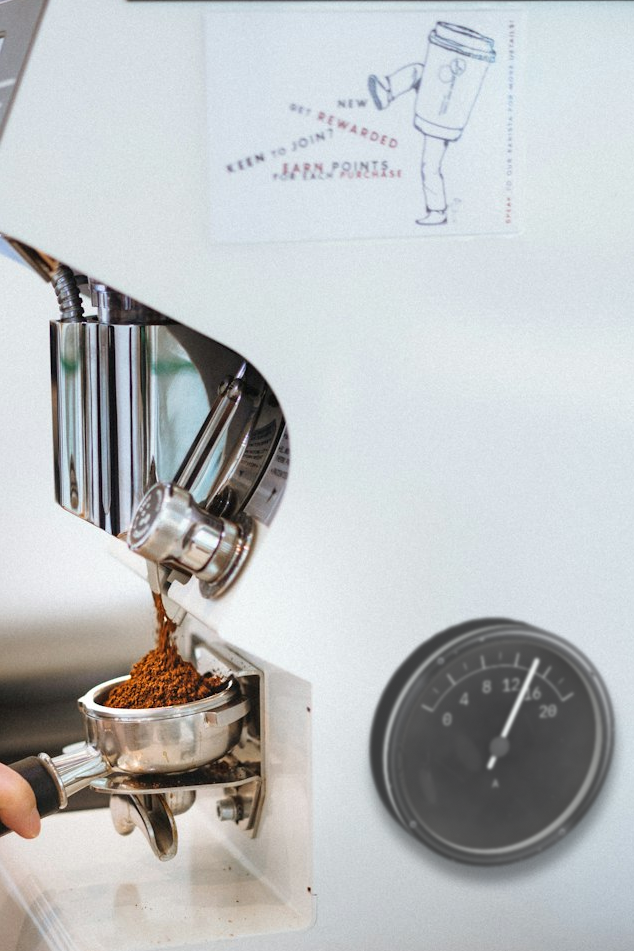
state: 14A
